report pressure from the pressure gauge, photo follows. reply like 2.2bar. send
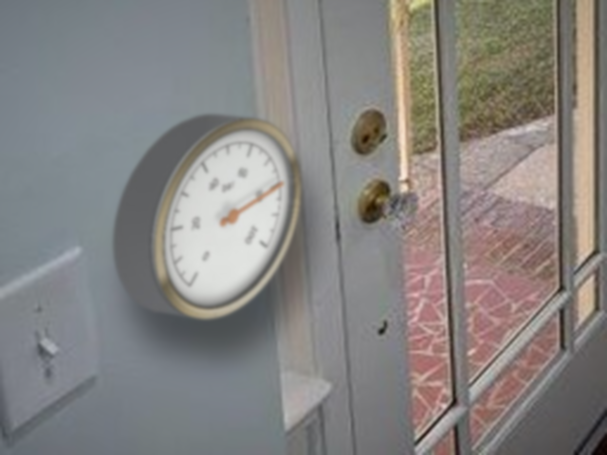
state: 80bar
